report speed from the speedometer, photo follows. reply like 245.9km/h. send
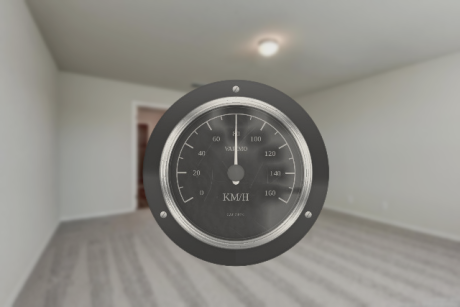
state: 80km/h
